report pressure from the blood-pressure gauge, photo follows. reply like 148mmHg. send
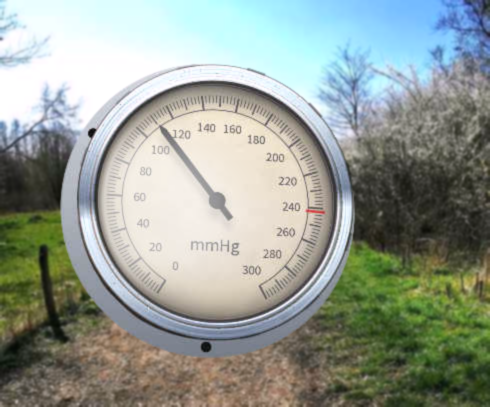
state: 110mmHg
